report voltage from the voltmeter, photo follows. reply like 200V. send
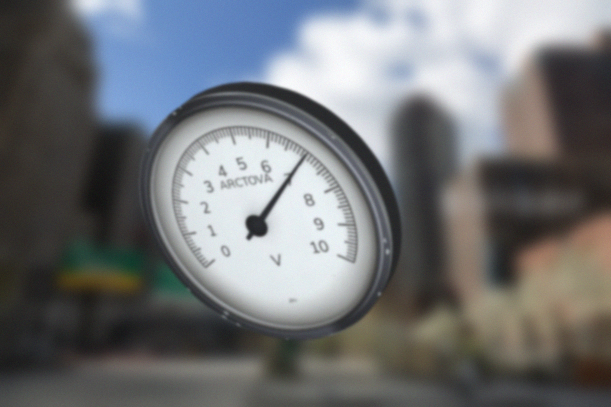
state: 7V
